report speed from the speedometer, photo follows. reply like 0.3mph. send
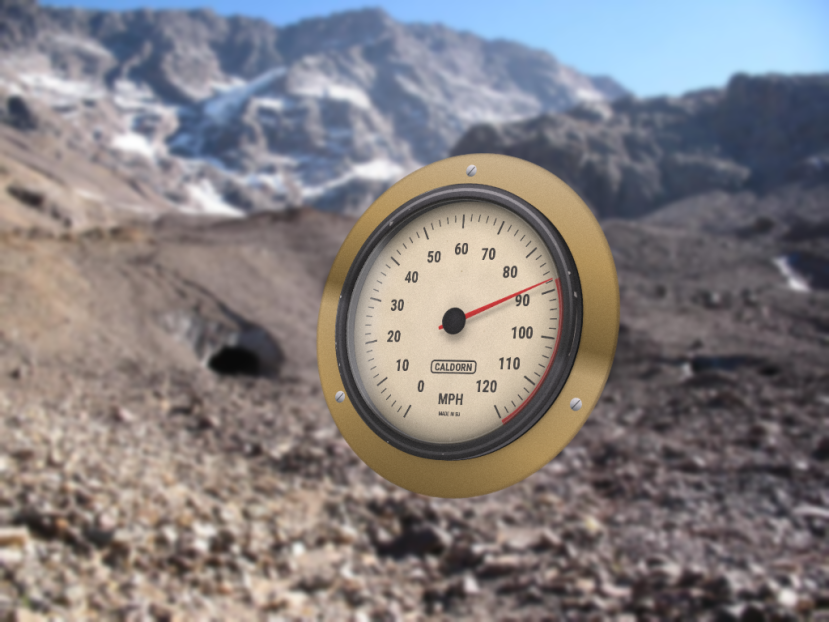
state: 88mph
